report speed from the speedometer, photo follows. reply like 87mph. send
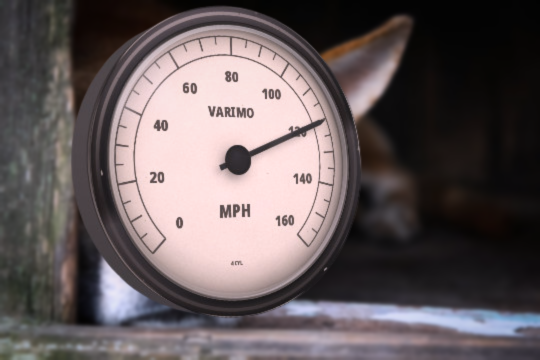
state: 120mph
